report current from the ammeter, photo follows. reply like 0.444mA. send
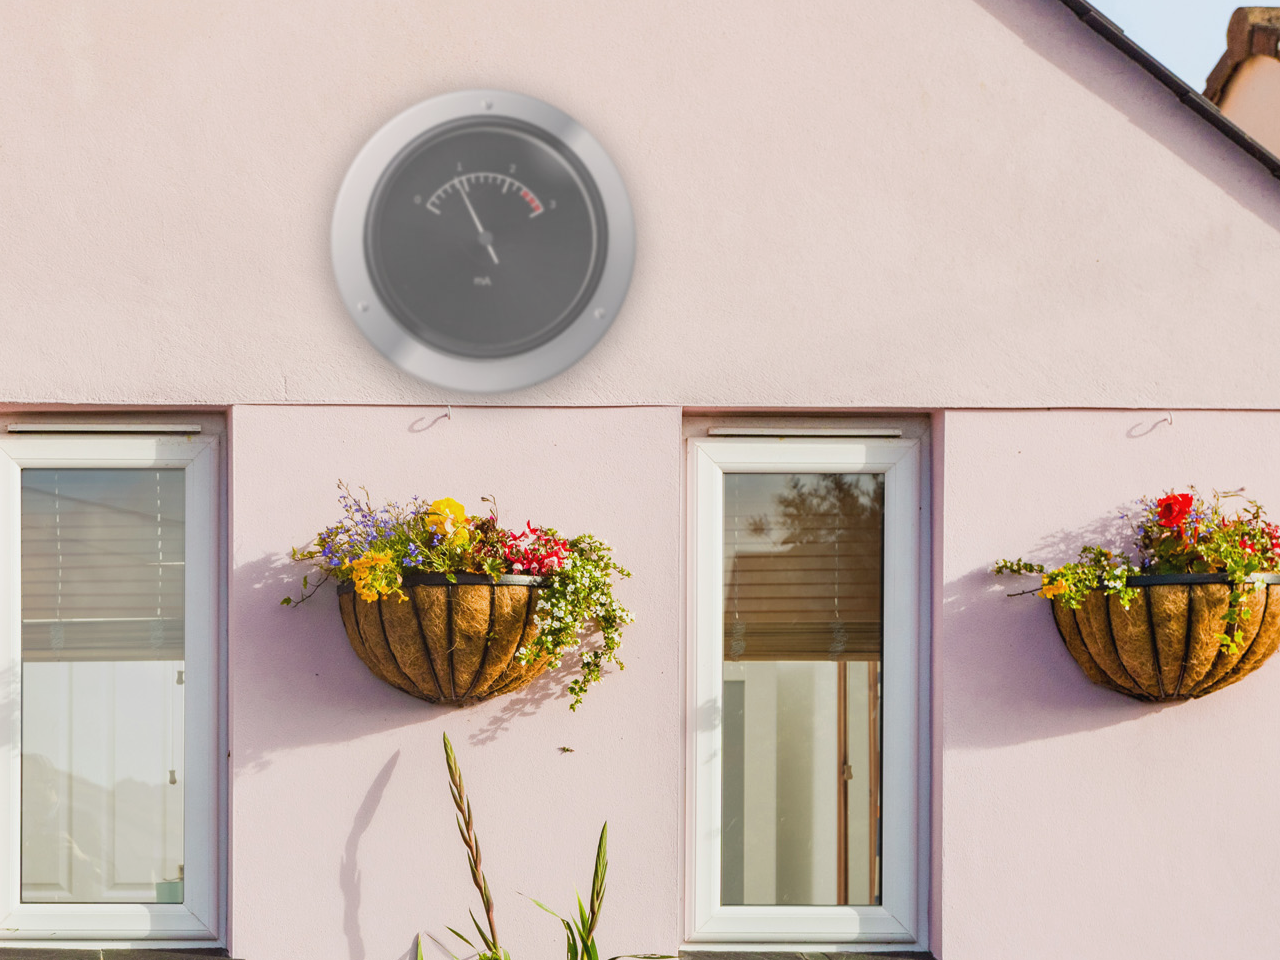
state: 0.8mA
